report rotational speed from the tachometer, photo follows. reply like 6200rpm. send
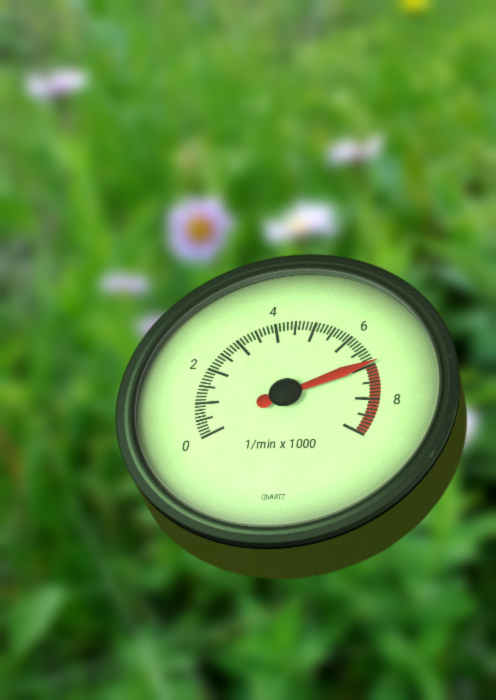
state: 7000rpm
